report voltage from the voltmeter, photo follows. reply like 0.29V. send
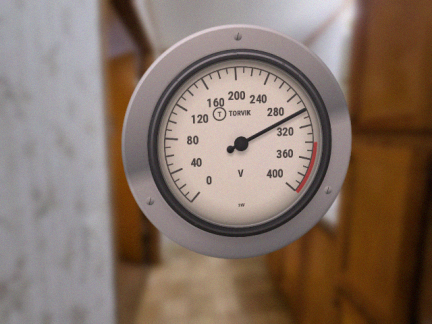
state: 300V
